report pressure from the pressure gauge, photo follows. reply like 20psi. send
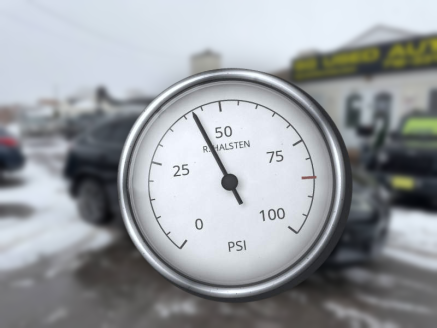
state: 42.5psi
